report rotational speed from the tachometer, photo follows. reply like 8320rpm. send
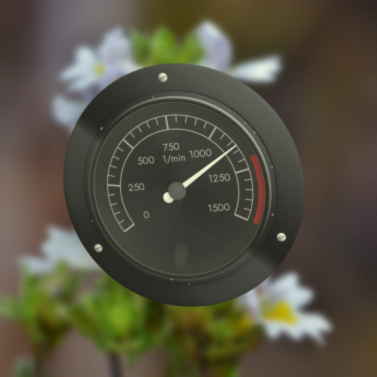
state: 1125rpm
